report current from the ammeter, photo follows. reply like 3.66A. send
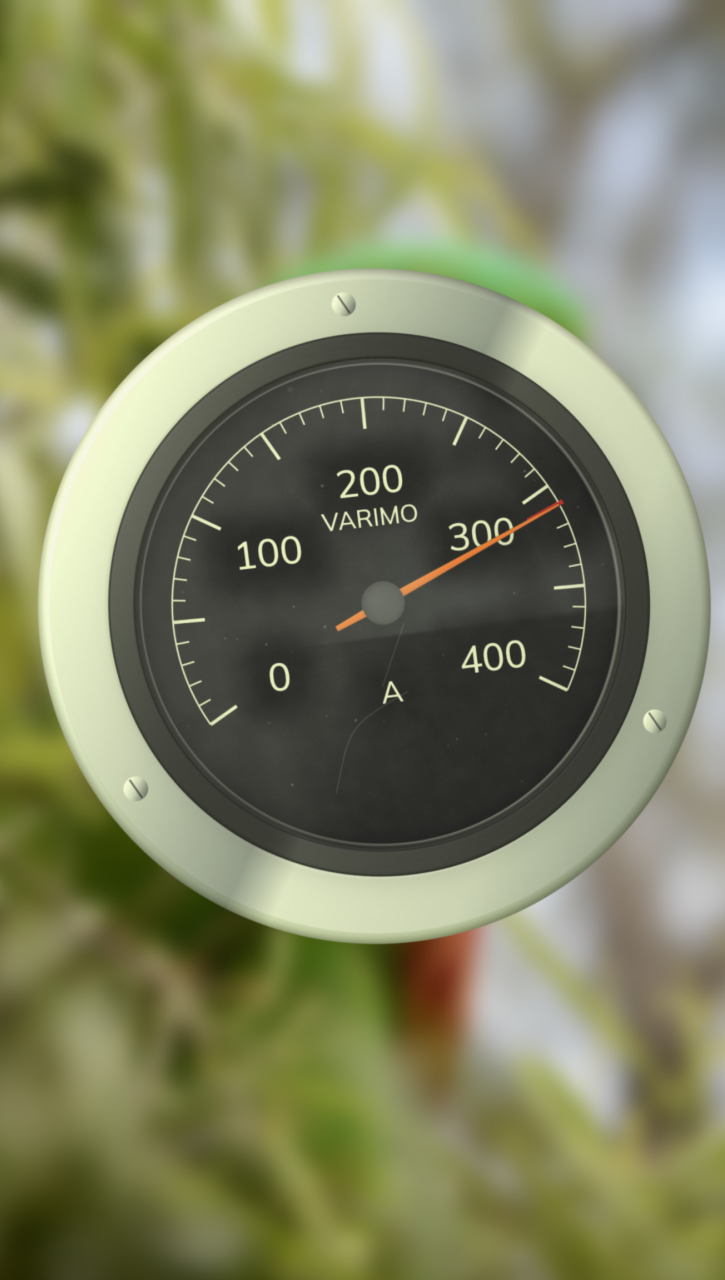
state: 310A
